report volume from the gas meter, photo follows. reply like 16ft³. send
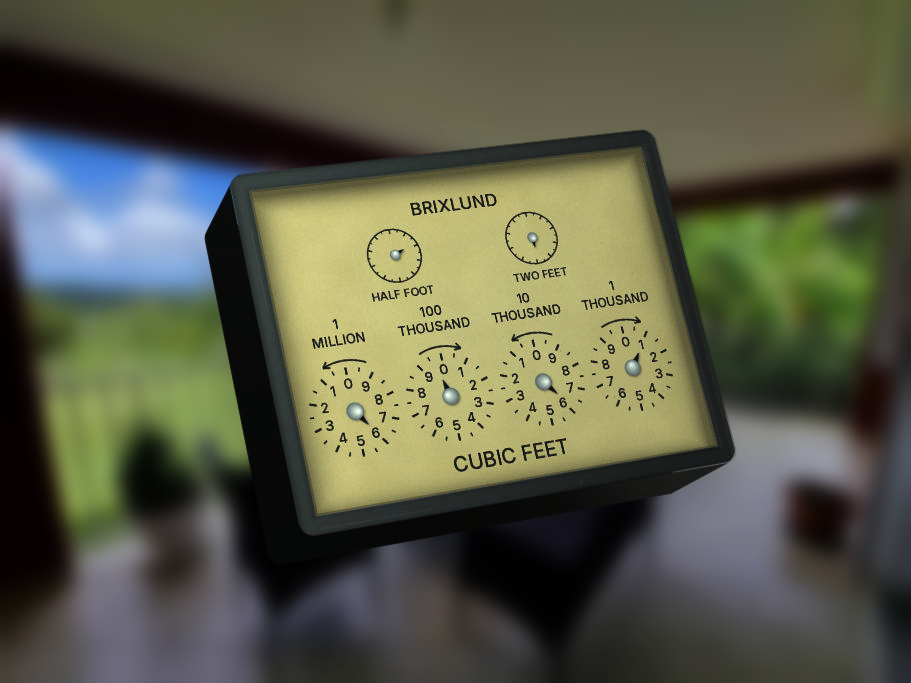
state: 596100ft³
